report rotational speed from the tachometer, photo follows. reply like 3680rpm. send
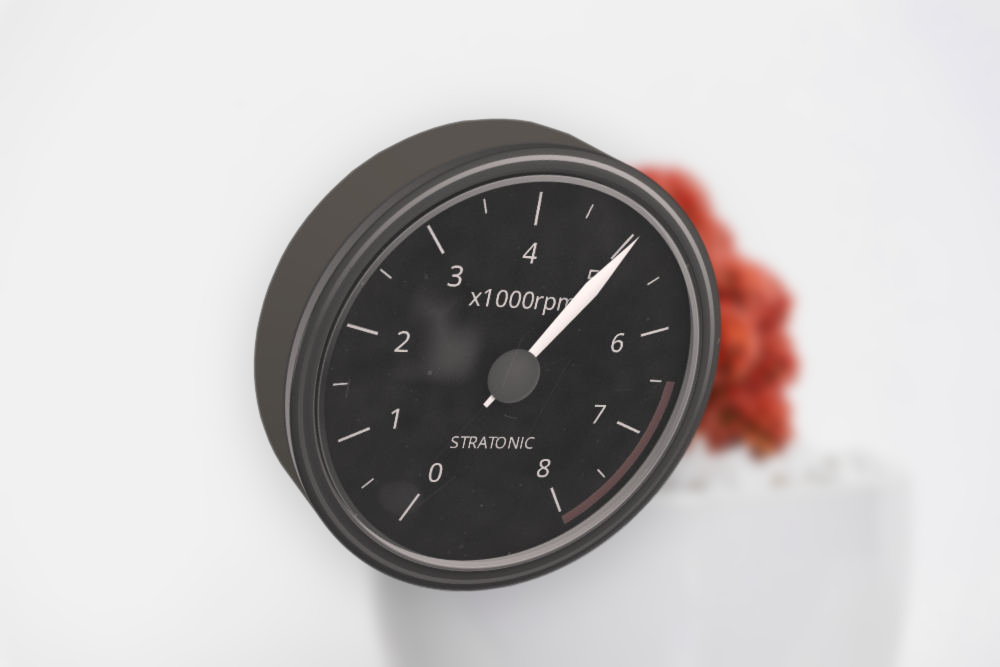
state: 5000rpm
